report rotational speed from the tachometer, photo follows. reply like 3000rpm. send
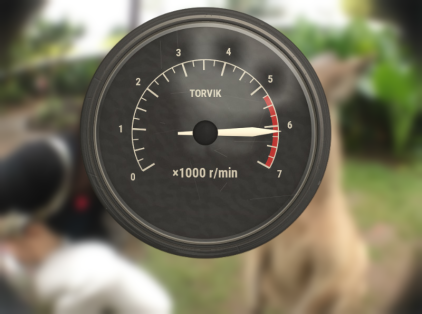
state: 6125rpm
